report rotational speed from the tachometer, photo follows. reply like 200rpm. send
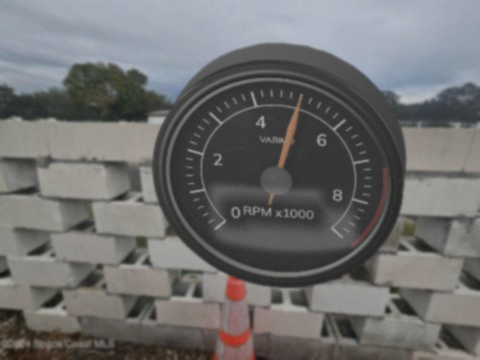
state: 5000rpm
